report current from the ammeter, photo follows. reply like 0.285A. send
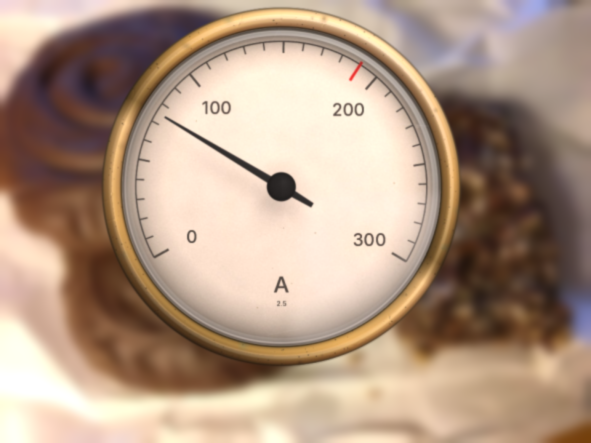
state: 75A
